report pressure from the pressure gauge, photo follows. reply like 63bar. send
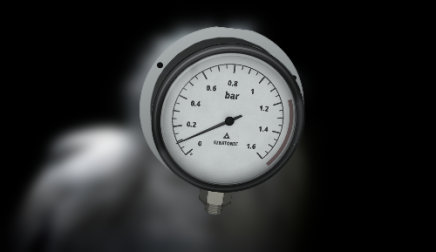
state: 0.1bar
